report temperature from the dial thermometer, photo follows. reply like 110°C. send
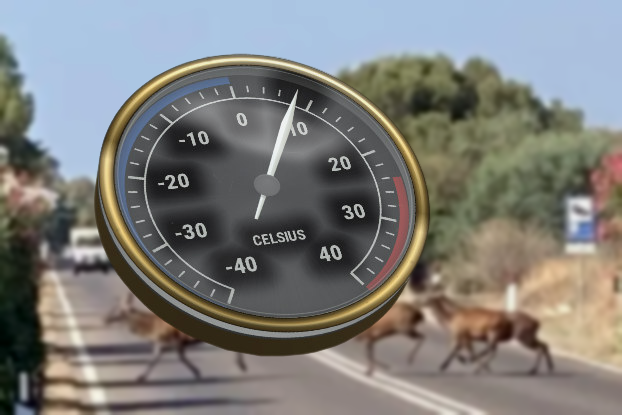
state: 8°C
